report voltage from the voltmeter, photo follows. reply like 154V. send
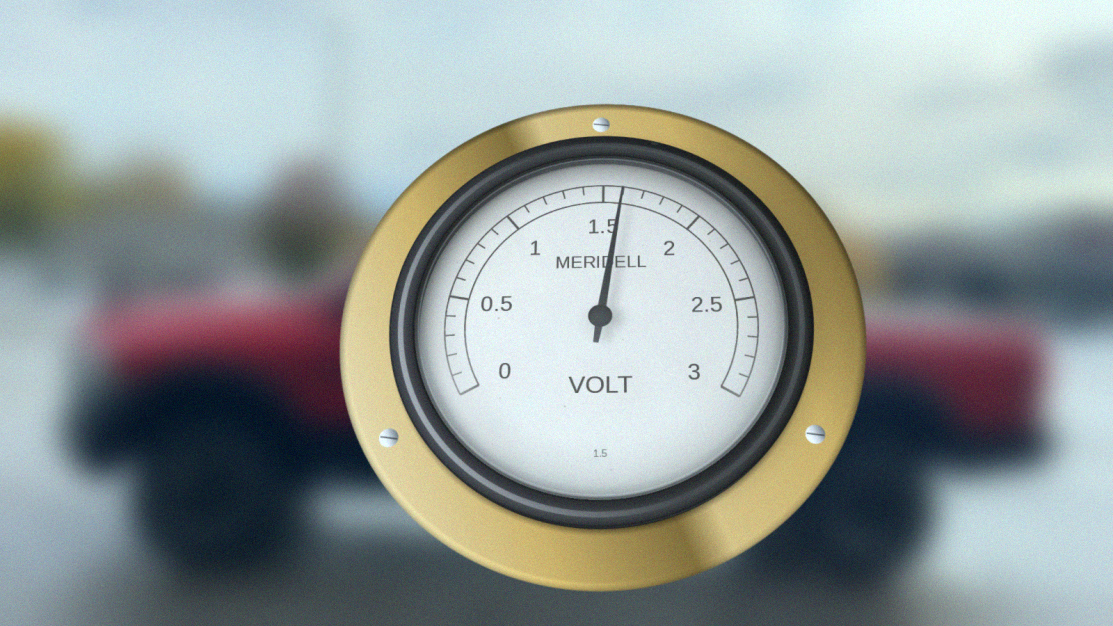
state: 1.6V
